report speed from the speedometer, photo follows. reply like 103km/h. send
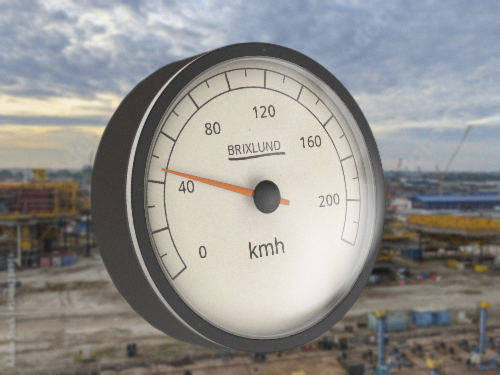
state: 45km/h
